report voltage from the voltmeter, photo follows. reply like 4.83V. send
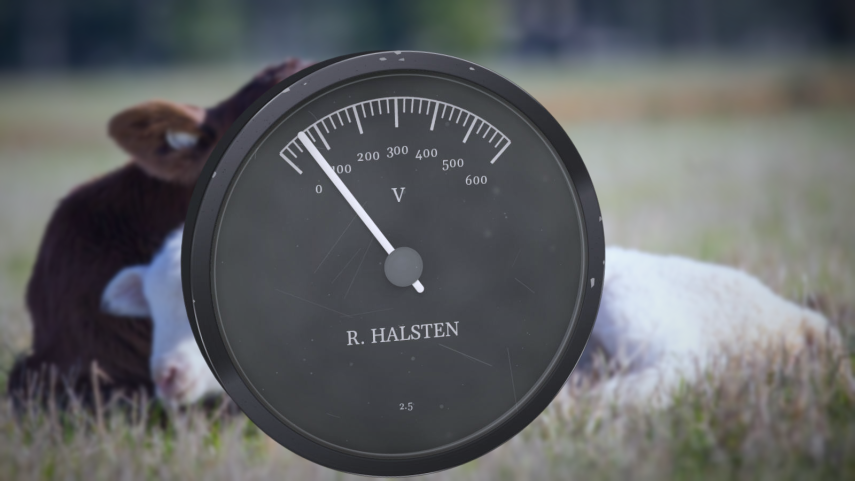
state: 60V
